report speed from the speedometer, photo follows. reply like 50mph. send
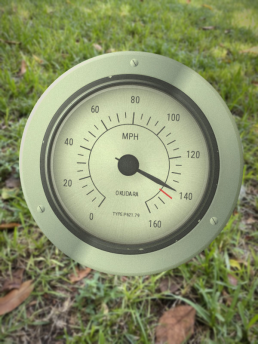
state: 140mph
